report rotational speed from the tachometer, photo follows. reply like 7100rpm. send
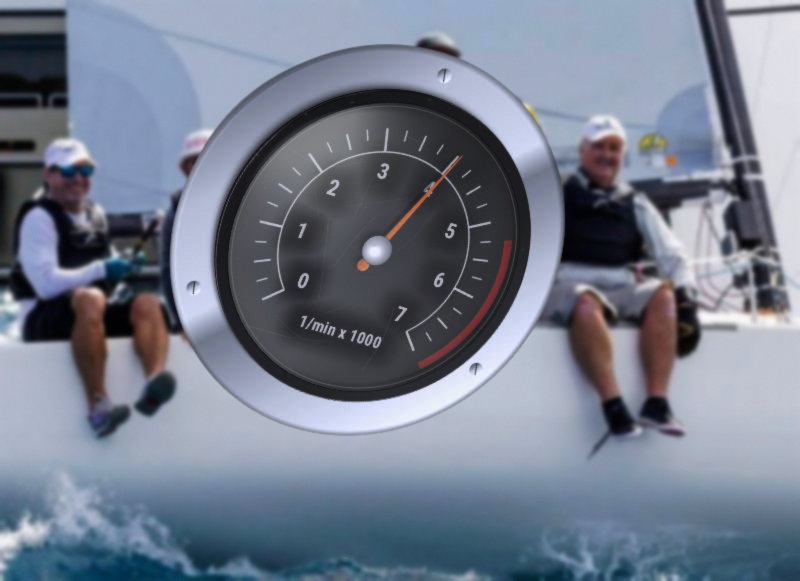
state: 4000rpm
